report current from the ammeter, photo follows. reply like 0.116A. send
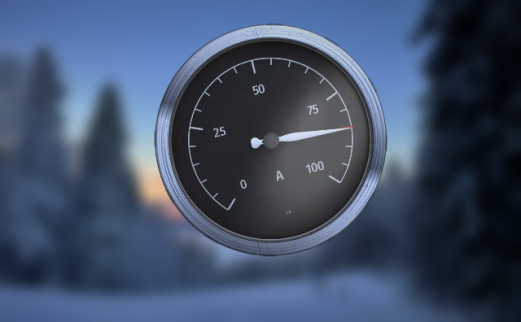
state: 85A
